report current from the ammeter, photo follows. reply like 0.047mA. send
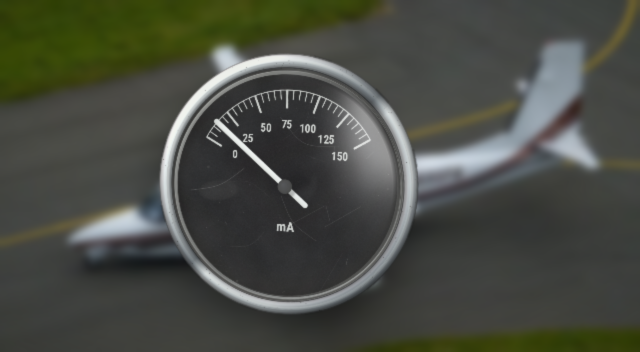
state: 15mA
